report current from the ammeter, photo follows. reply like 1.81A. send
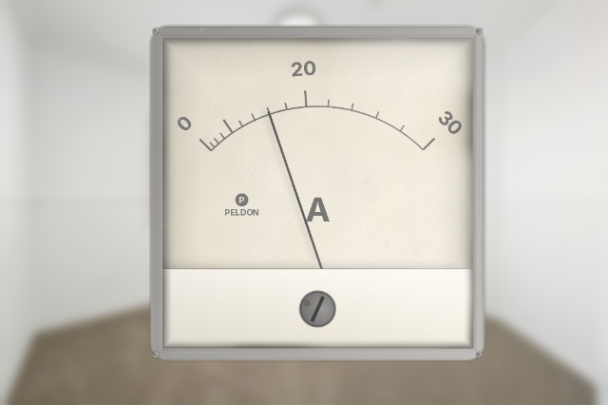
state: 16A
